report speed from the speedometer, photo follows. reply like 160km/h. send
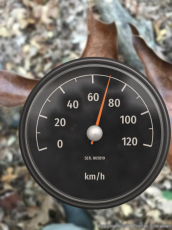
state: 70km/h
